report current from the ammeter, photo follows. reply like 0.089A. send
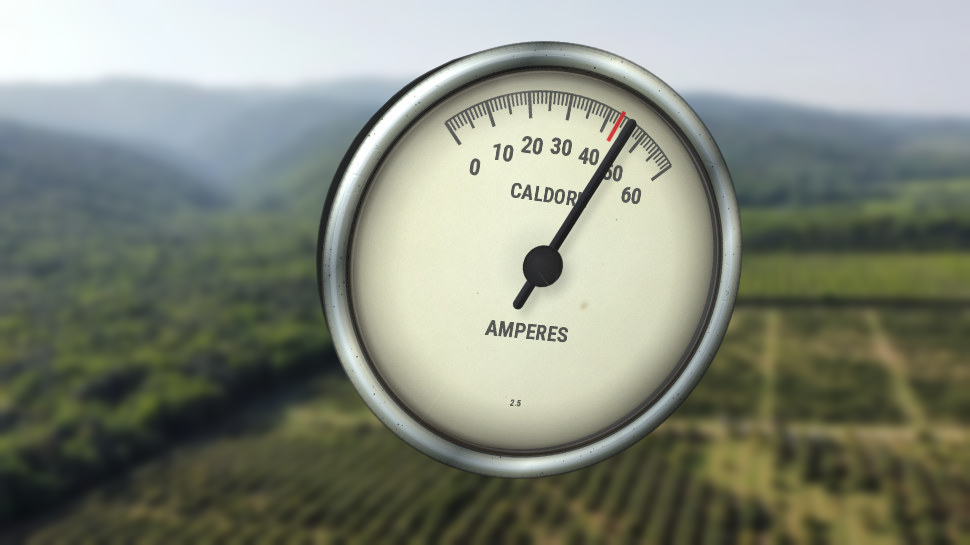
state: 45A
